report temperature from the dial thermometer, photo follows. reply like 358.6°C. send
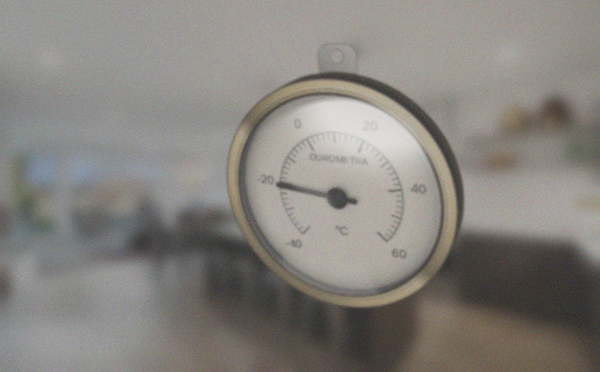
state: -20°C
